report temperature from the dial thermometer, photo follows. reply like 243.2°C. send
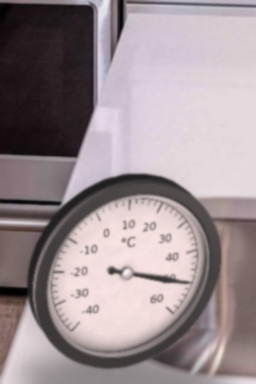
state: 50°C
